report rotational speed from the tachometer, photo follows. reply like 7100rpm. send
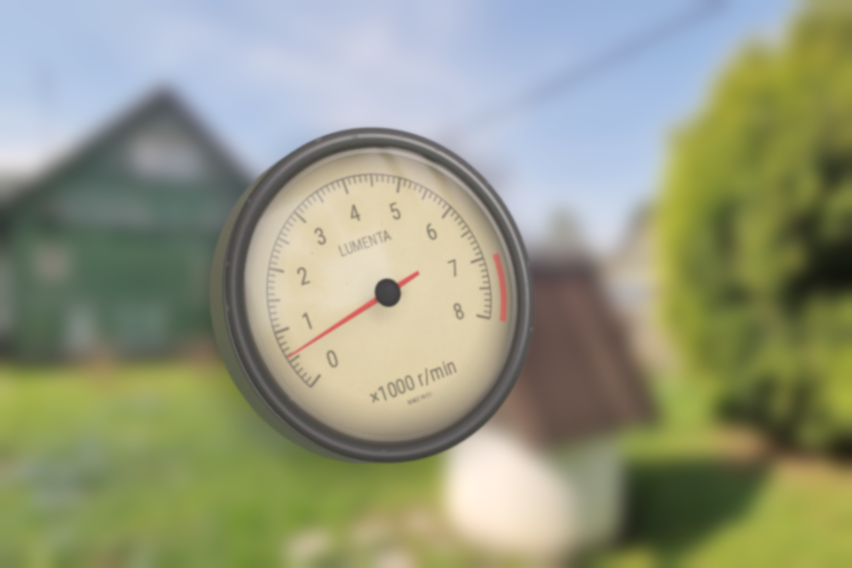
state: 600rpm
